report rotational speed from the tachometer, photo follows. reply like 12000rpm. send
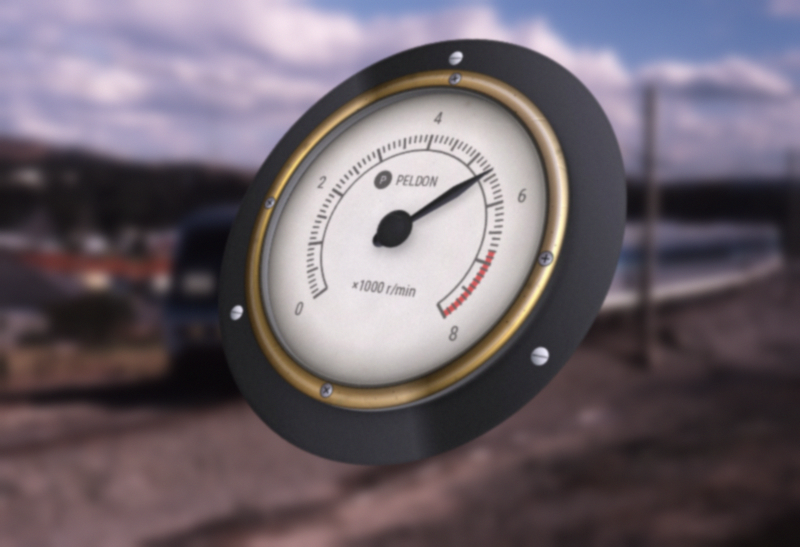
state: 5500rpm
